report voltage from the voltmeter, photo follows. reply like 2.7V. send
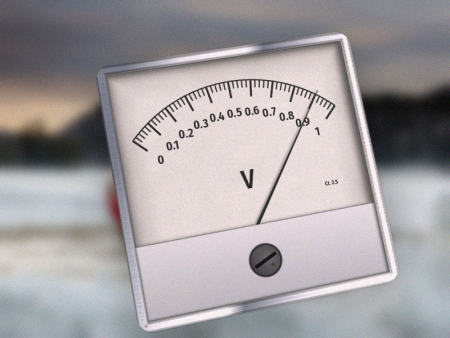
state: 0.9V
